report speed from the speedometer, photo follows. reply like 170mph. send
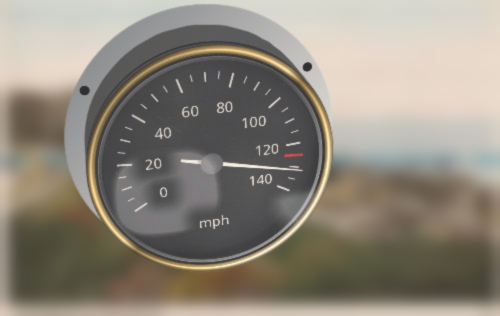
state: 130mph
